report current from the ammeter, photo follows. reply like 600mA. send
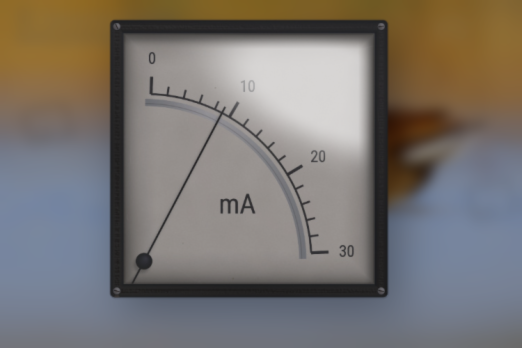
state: 9mA
